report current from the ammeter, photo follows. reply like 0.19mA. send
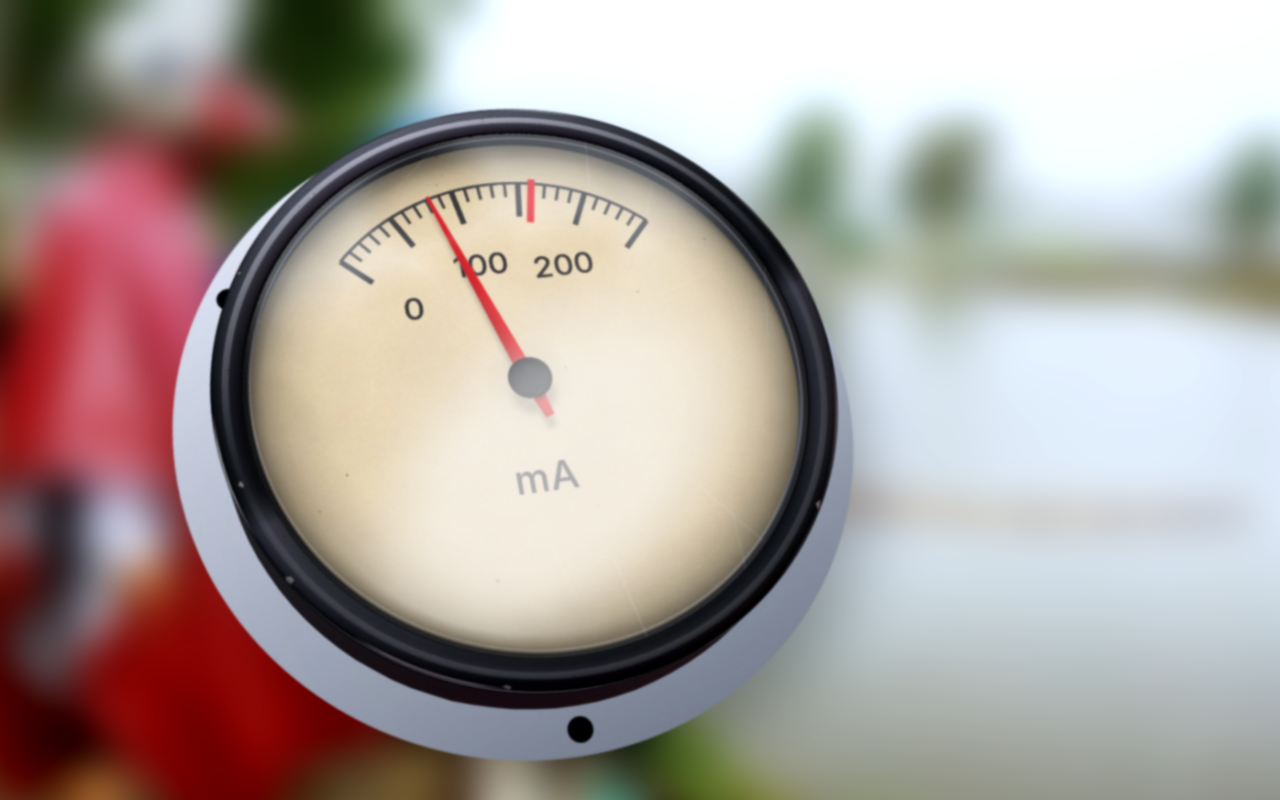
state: 80mA
